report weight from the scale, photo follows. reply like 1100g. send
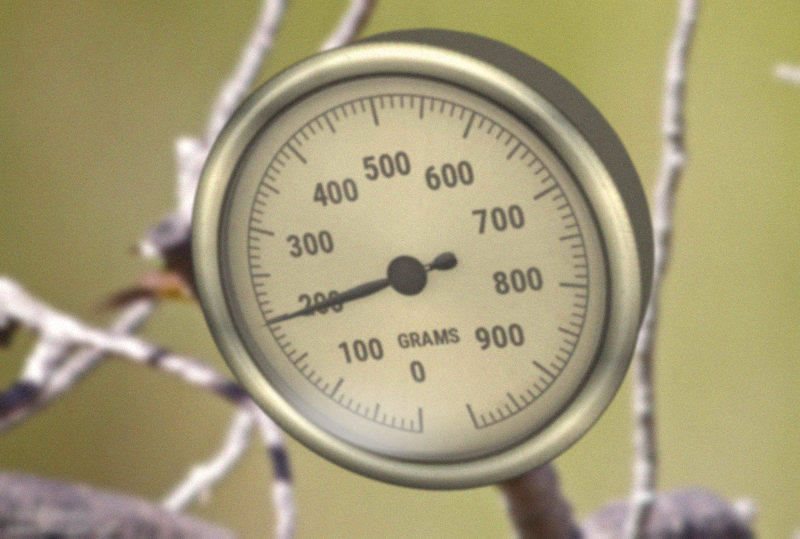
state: 200g
